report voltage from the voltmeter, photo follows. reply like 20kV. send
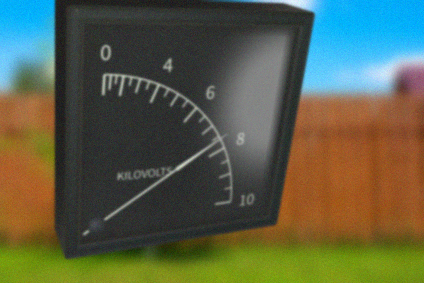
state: 7.5kV
